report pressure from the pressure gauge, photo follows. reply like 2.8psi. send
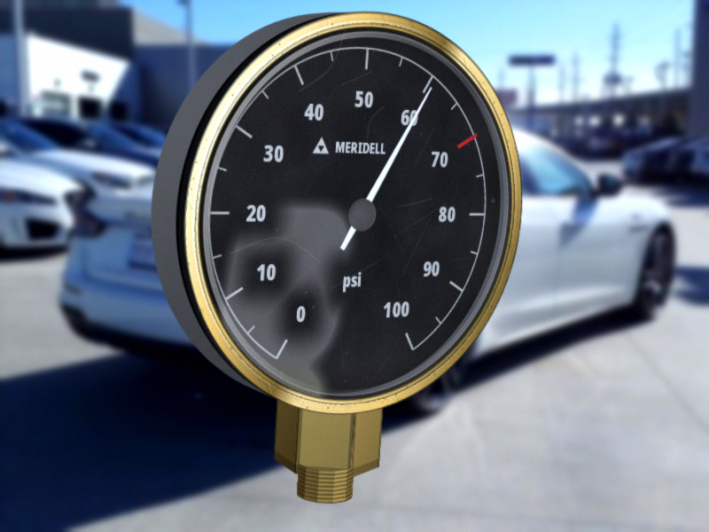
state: 60psi
